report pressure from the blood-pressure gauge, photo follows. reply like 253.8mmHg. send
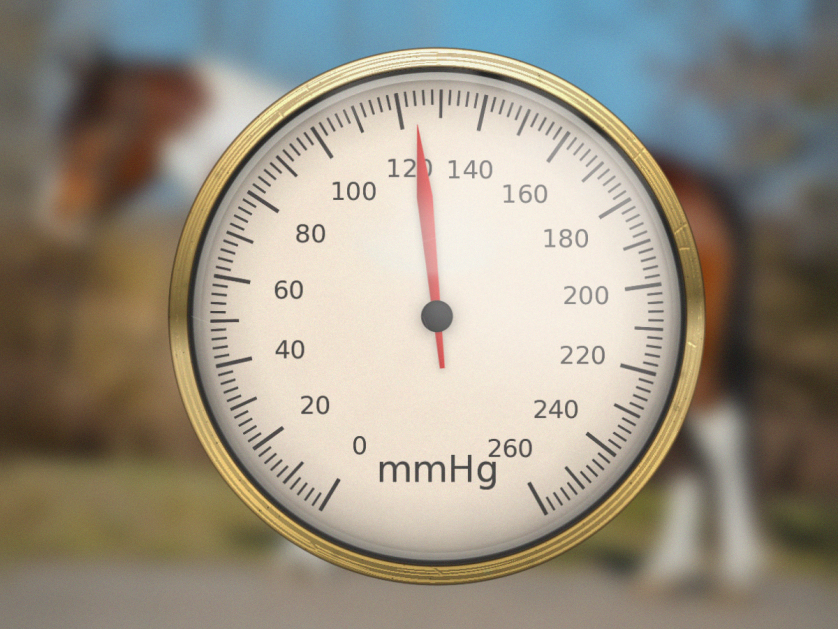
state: 124mmHg
